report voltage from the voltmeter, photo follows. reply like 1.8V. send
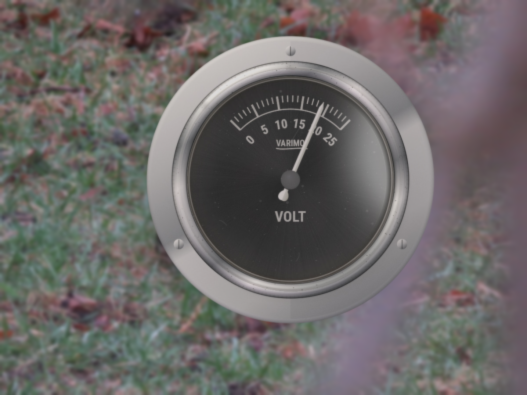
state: 19V
